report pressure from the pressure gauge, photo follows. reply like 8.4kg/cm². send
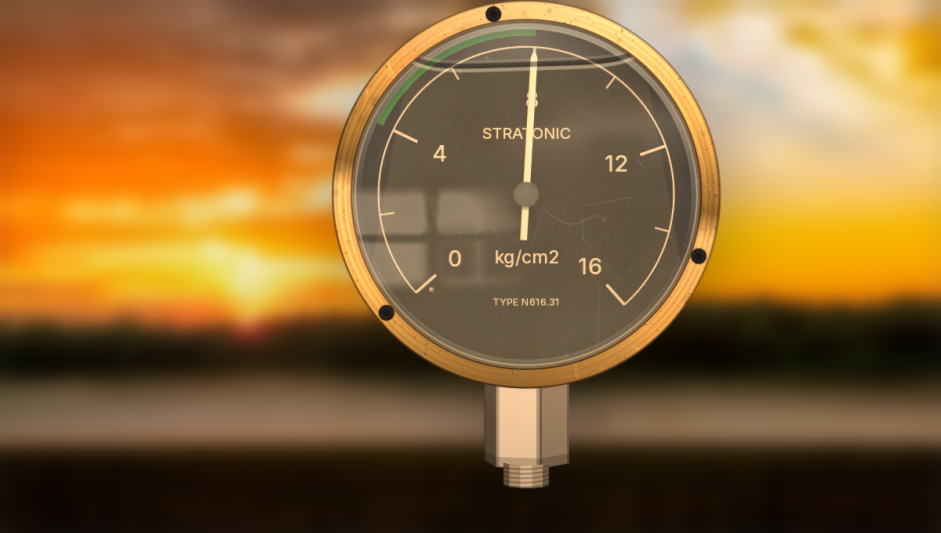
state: 8kg/cm²
